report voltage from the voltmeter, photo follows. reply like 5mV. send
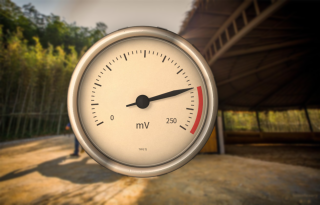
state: 200mV
